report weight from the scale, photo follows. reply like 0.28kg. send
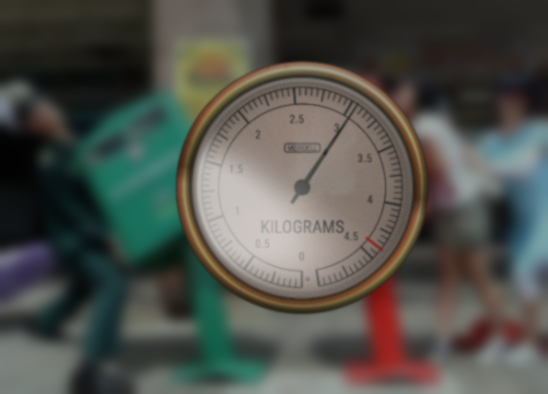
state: 3.05kg
